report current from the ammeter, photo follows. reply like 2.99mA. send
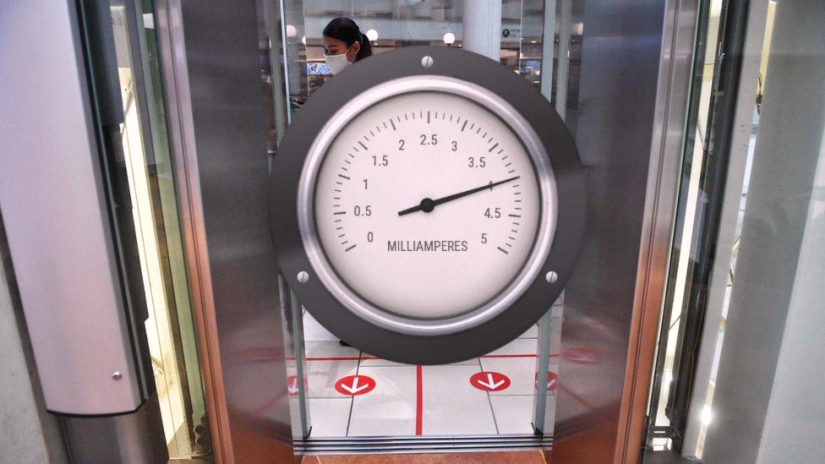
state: 4mA
